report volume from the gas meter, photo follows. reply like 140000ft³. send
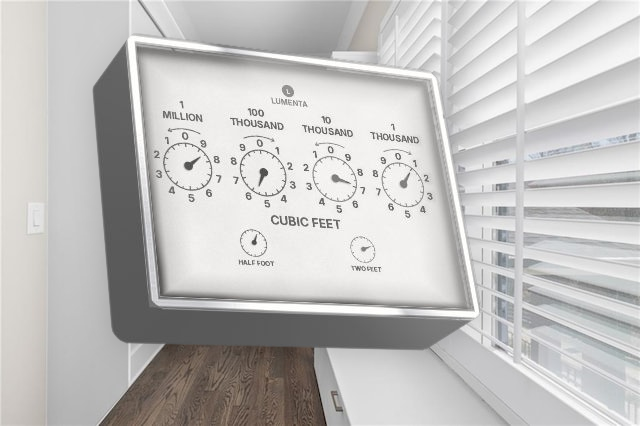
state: 857100ft³
